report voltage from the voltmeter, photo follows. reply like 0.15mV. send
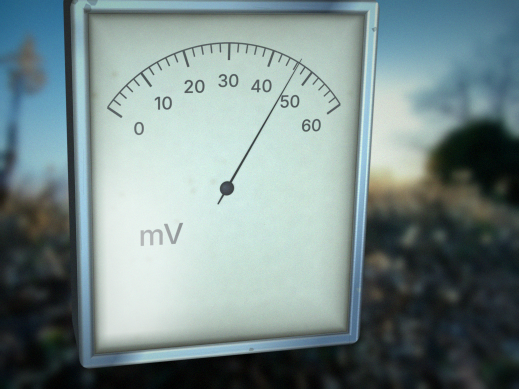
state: 46mV
